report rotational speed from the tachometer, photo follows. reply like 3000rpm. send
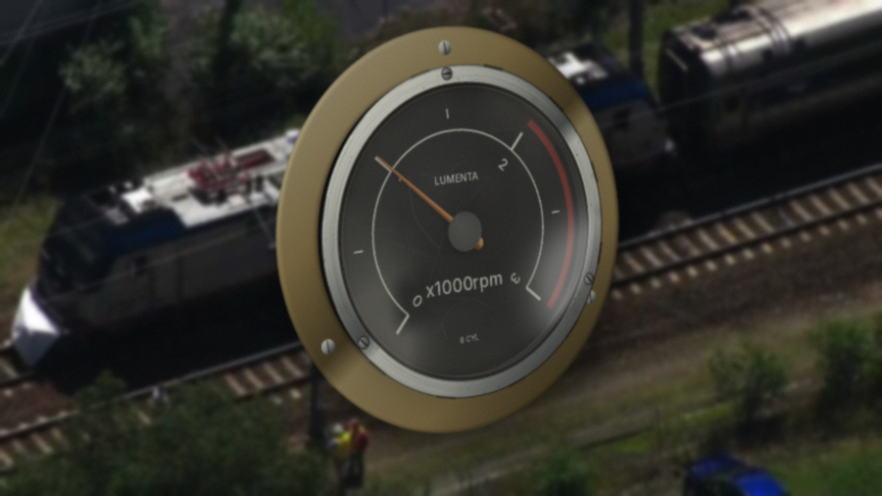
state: 1000rpm
